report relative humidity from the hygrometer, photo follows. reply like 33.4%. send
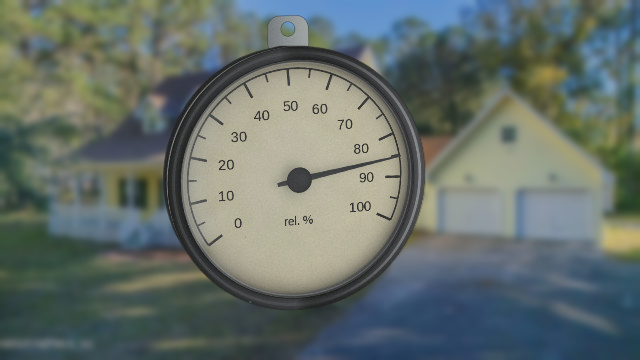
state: 85%
